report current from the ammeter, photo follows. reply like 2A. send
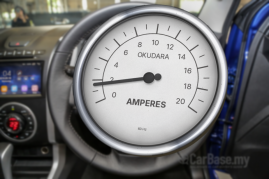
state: 1.5A
